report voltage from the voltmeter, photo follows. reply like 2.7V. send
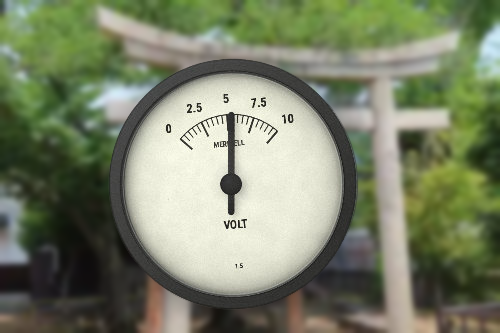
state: 5.5V
